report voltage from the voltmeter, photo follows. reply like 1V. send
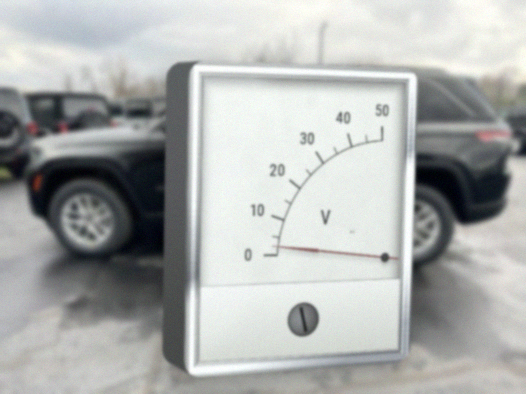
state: 2.5V
